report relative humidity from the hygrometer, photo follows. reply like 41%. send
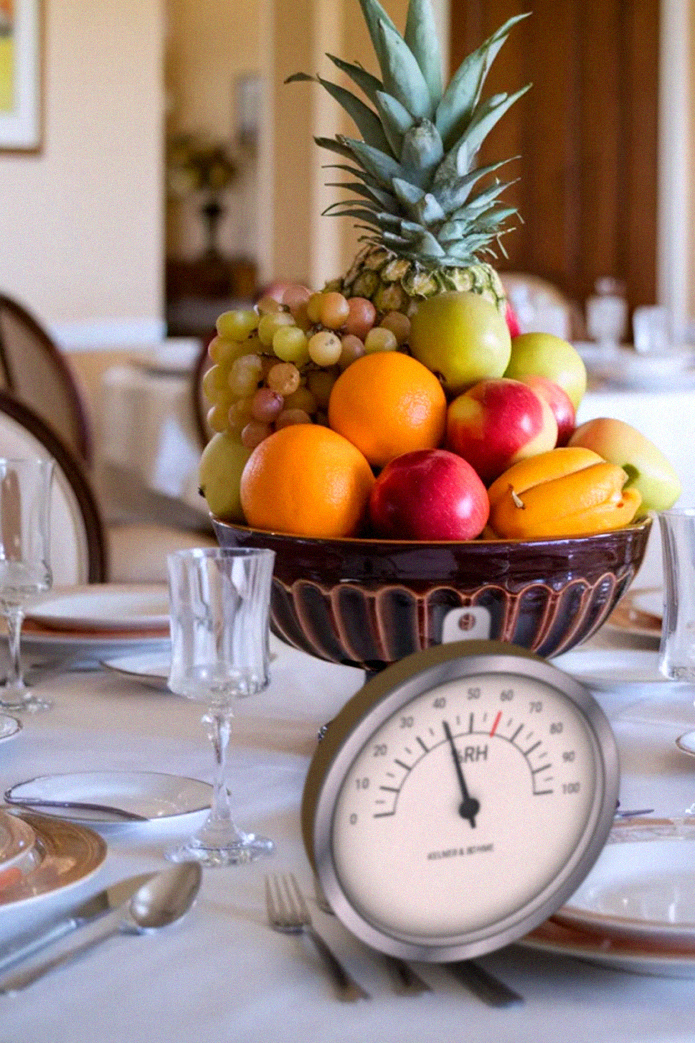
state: 40%
